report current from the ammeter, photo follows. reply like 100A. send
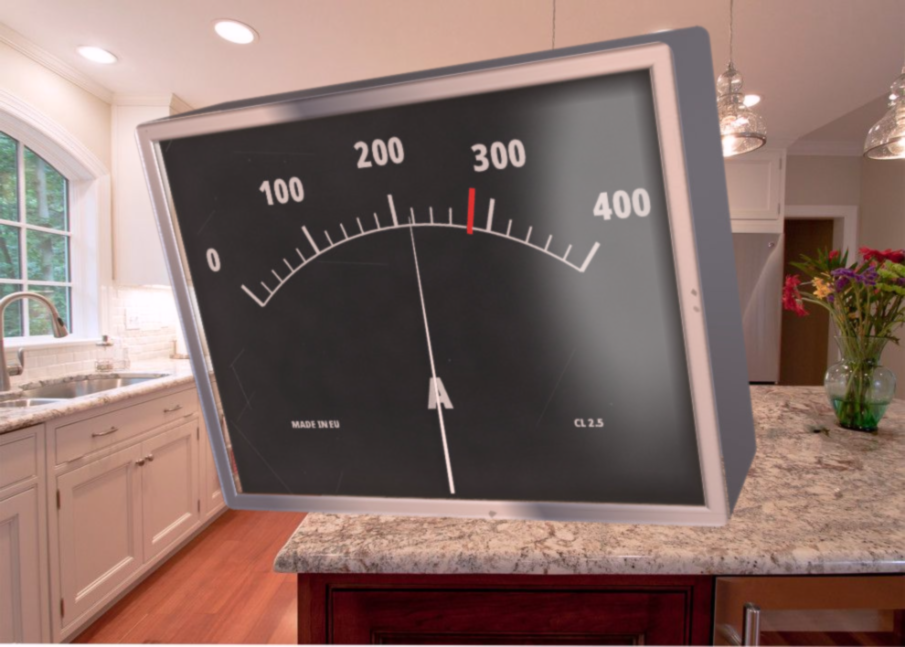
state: 220A
